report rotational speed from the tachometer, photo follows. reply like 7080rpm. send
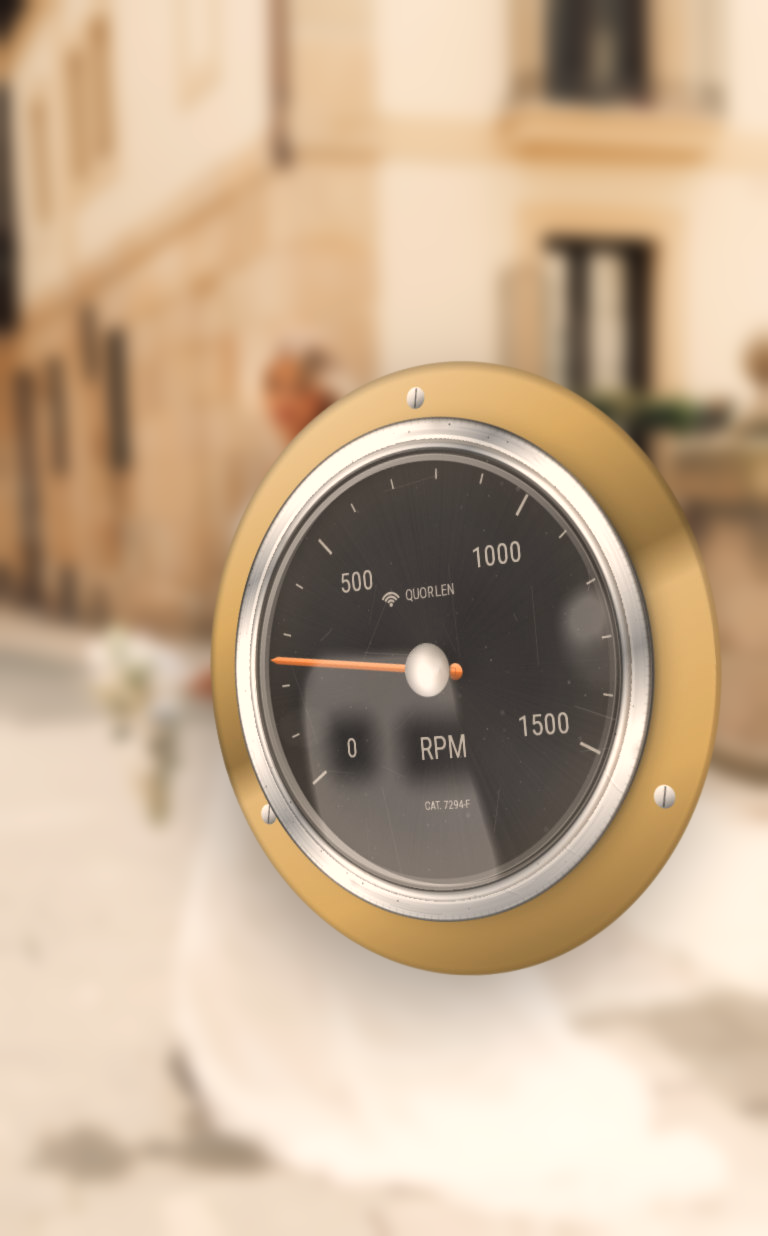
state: 250rpm
